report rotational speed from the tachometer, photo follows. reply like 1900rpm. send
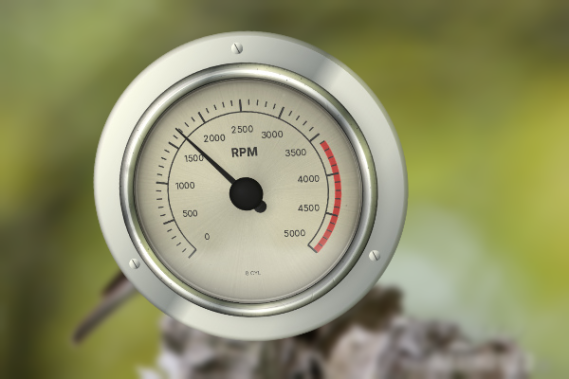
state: 1700rpm
